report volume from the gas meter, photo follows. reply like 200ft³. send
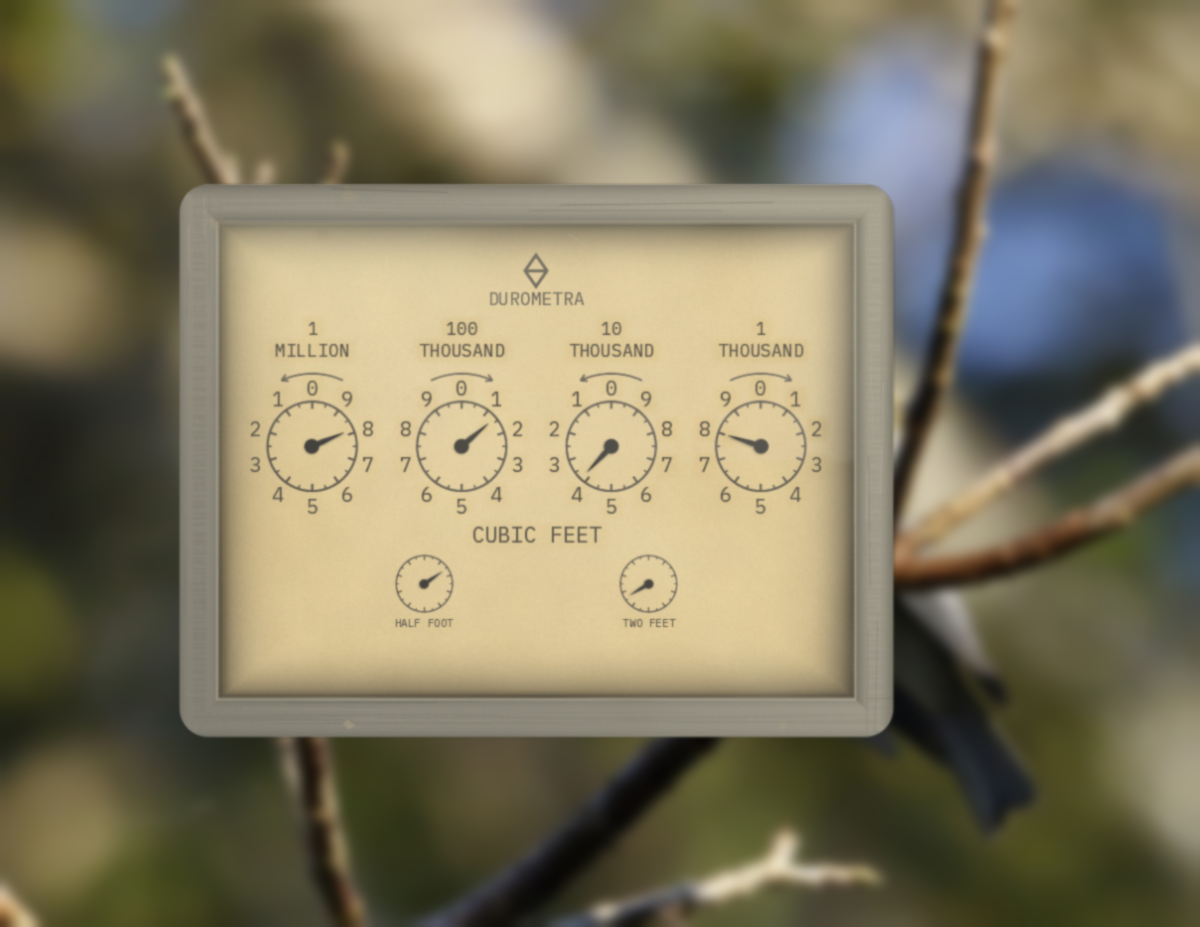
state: 813800ft³
